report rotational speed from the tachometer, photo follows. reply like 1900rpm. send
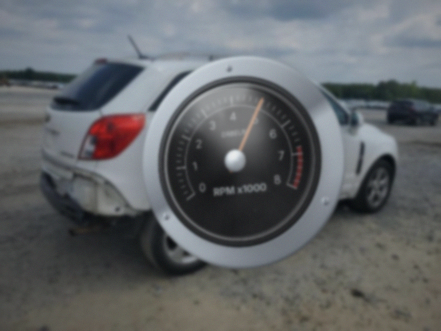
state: 5000rpm
